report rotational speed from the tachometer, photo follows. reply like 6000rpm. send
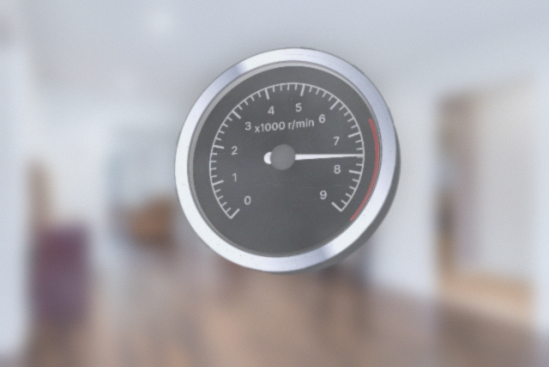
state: 7600rpm
